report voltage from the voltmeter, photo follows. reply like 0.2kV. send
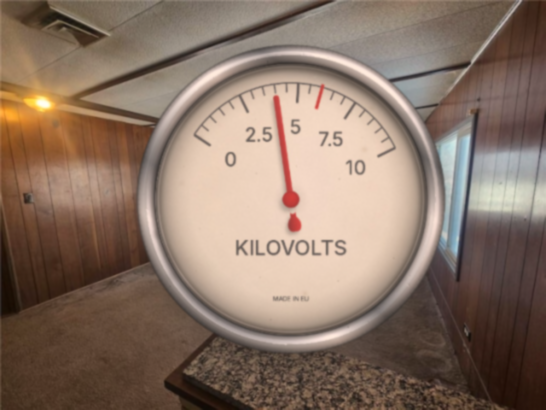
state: 4kV
